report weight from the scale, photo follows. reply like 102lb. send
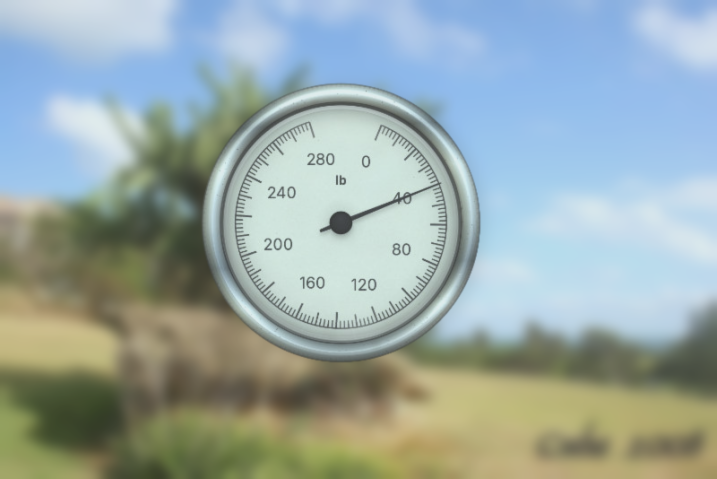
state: 40lb
